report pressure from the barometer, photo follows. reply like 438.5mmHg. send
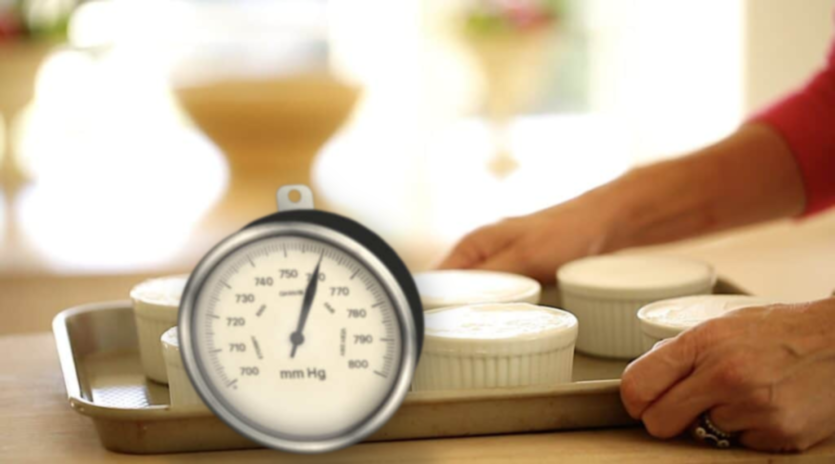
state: 760mmHg
